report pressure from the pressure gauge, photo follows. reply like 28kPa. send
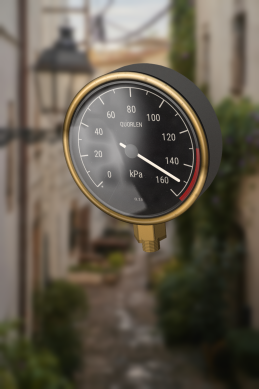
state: 150kPa
